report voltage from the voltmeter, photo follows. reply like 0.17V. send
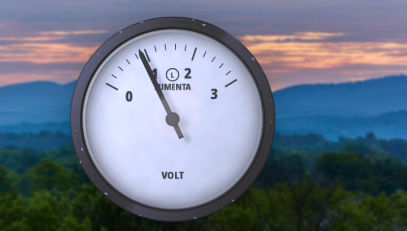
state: 0.9V
